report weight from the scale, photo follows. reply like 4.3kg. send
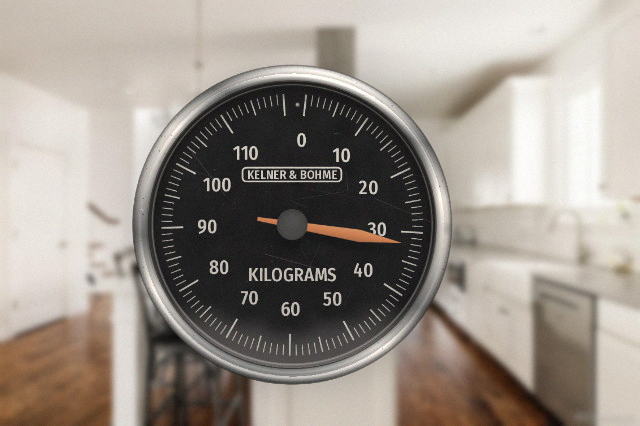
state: 32kg
